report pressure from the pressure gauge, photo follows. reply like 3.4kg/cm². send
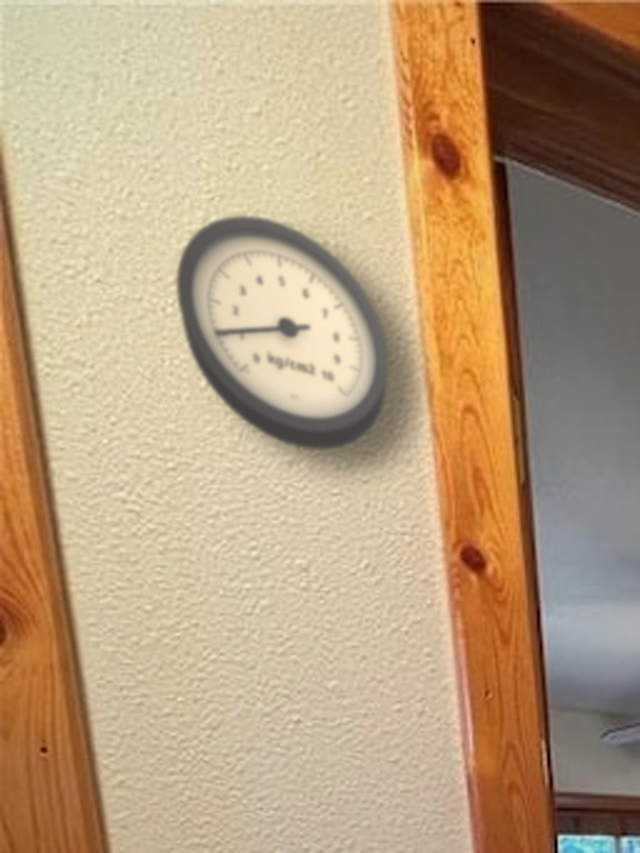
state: 1kg/cm²
